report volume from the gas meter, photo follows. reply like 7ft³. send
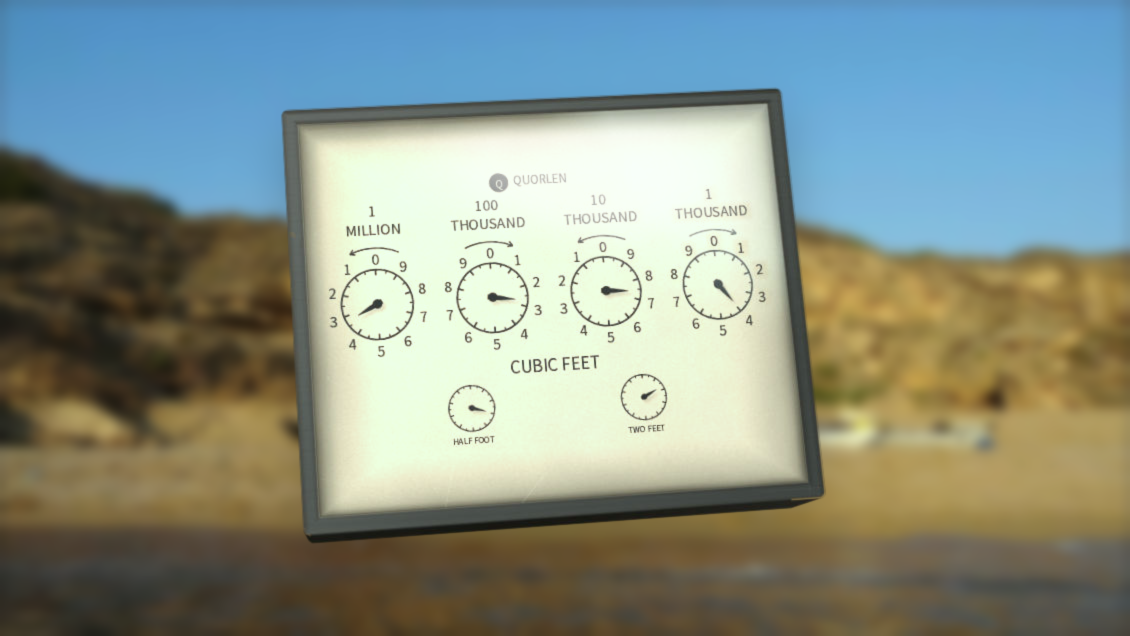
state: 327400ft³
